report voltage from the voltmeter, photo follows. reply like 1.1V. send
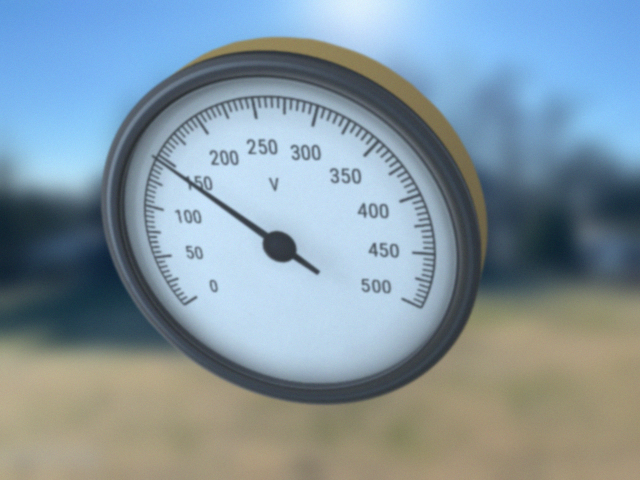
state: 150V
